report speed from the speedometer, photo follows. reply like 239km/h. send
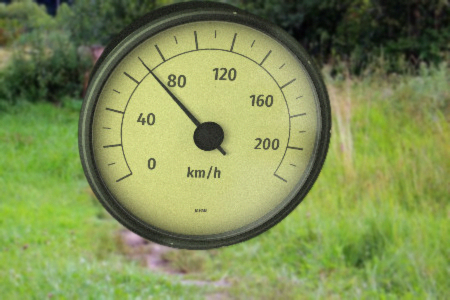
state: 70km/h
